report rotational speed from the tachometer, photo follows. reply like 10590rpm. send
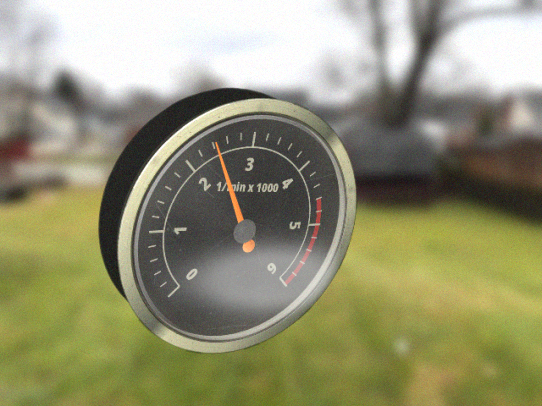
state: 2400rpm
